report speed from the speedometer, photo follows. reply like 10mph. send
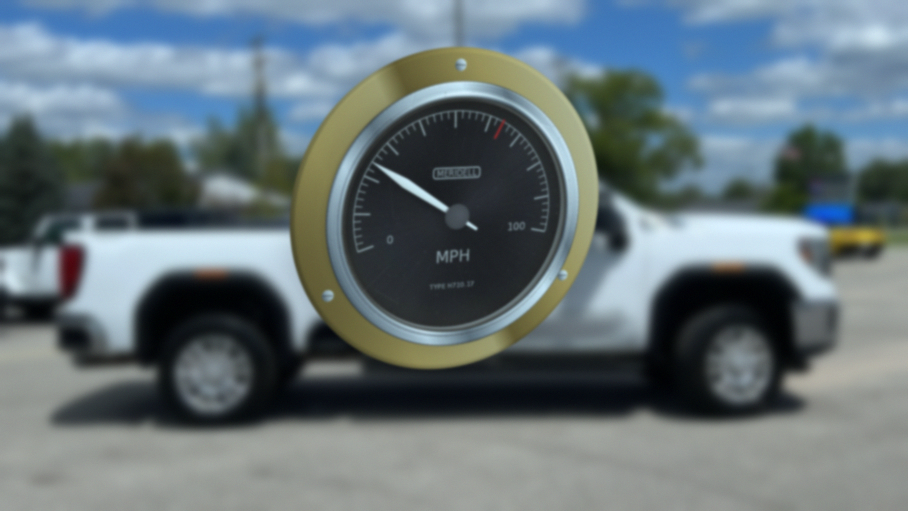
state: 24mph
